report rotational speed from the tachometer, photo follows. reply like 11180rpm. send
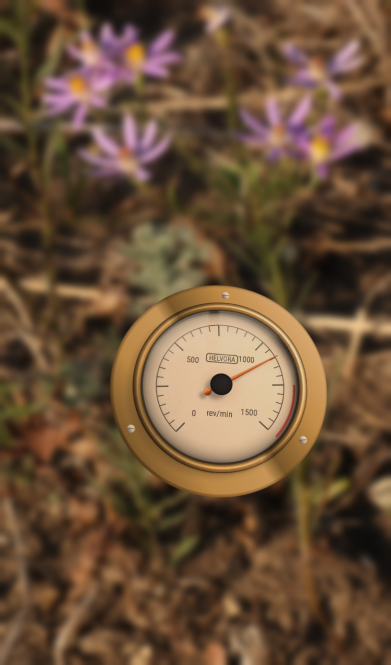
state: 1100rpm
